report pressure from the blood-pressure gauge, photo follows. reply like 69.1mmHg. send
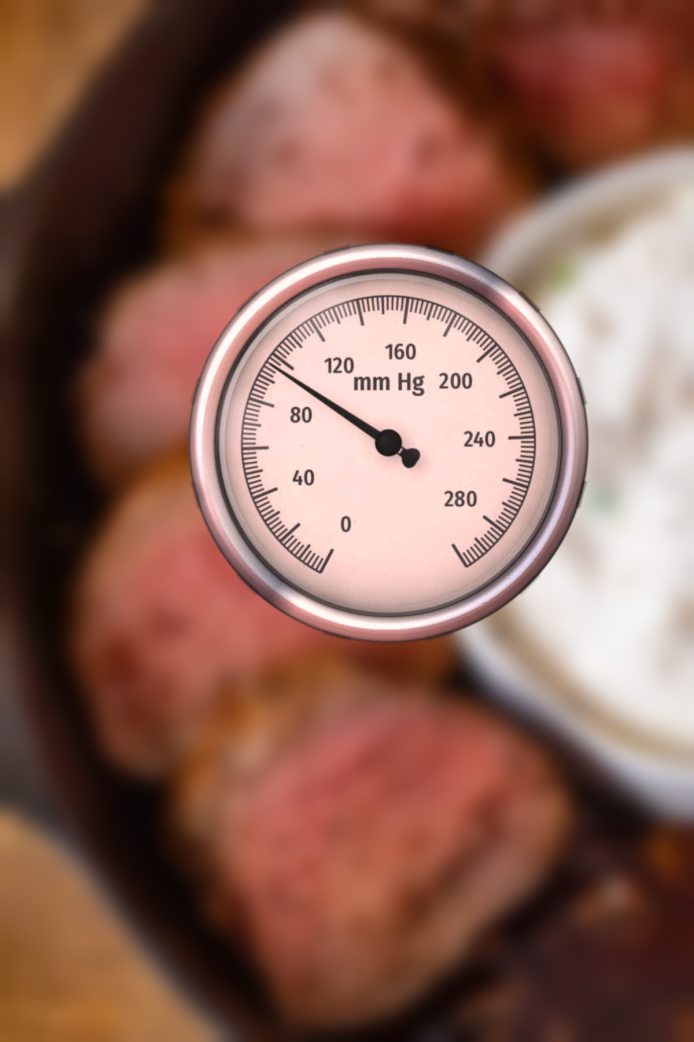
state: 96mmHg
